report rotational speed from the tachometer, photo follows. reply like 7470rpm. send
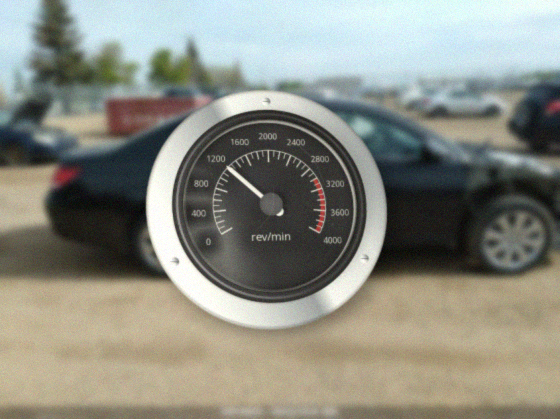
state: 1200rpm
